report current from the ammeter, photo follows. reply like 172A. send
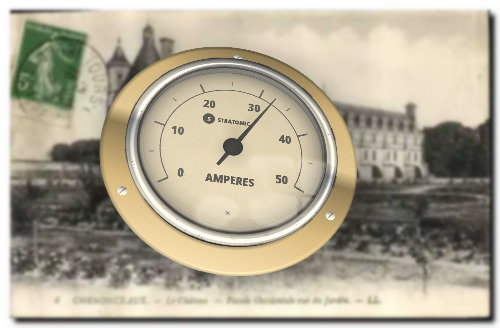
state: 32.5A
